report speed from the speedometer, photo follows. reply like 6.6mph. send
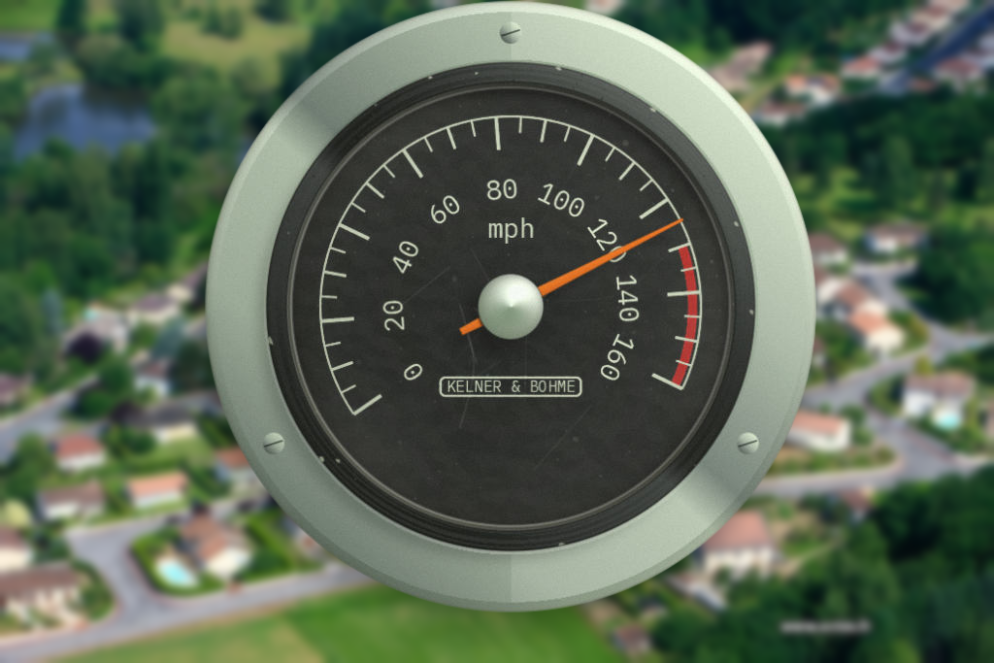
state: 125mph
